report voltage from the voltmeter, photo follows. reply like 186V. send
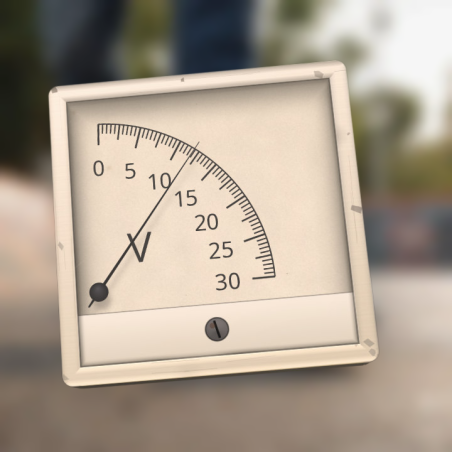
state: 12V
